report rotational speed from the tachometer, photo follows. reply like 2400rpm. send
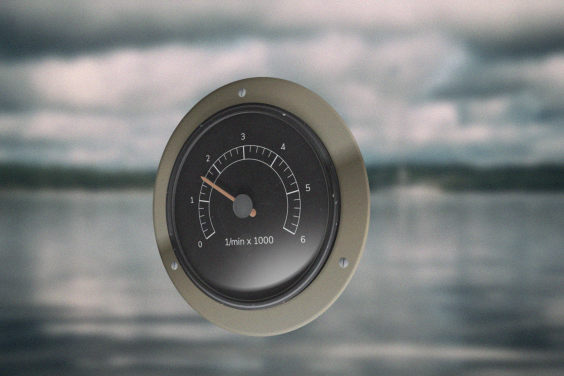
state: 1600rpm
